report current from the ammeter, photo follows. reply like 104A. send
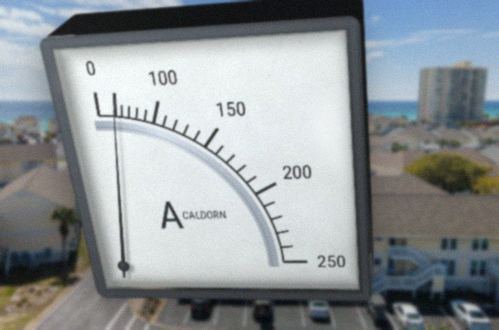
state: 50A
